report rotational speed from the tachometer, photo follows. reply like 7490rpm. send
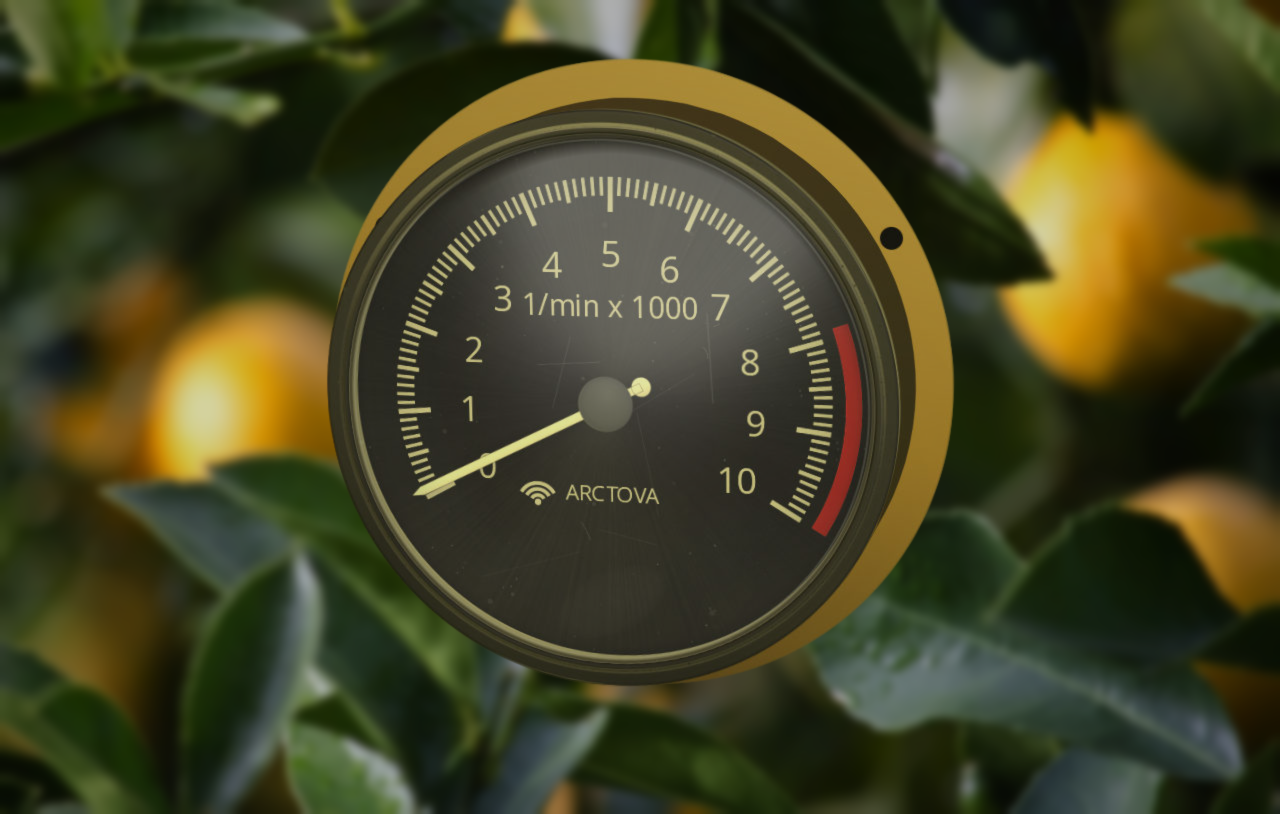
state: 100rpm
